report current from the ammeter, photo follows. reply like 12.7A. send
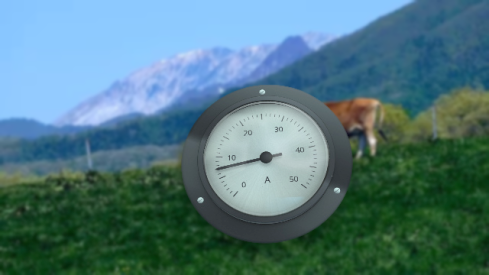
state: 7A
